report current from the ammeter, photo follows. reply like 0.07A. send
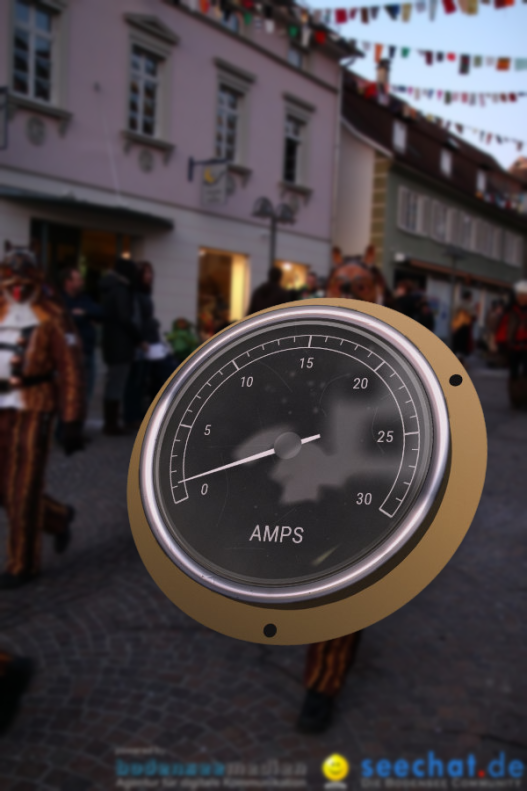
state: 1A
